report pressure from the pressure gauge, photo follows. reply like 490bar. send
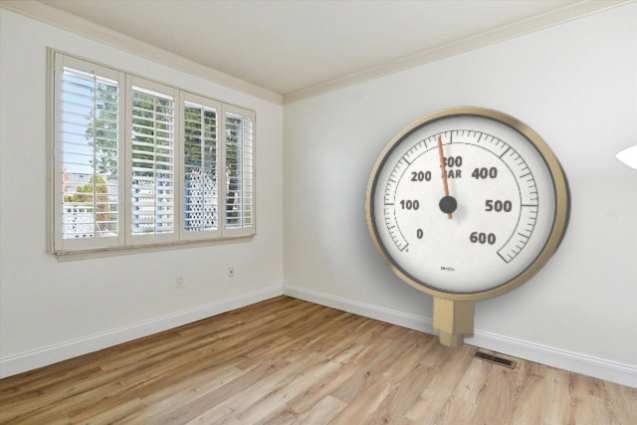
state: 280bar
